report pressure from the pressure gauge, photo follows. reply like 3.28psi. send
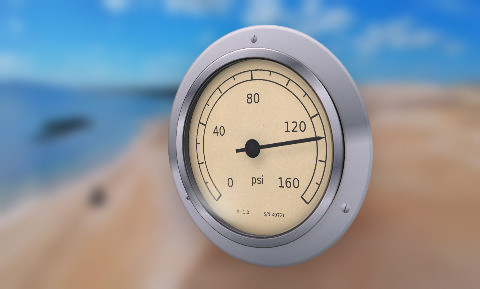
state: 130psi
